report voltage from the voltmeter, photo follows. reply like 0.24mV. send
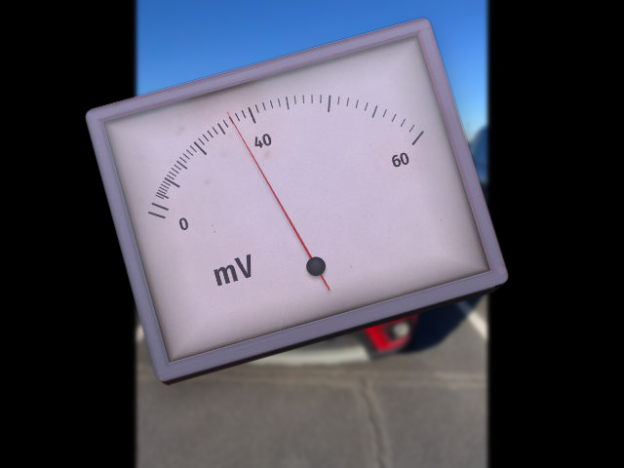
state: 37mV
